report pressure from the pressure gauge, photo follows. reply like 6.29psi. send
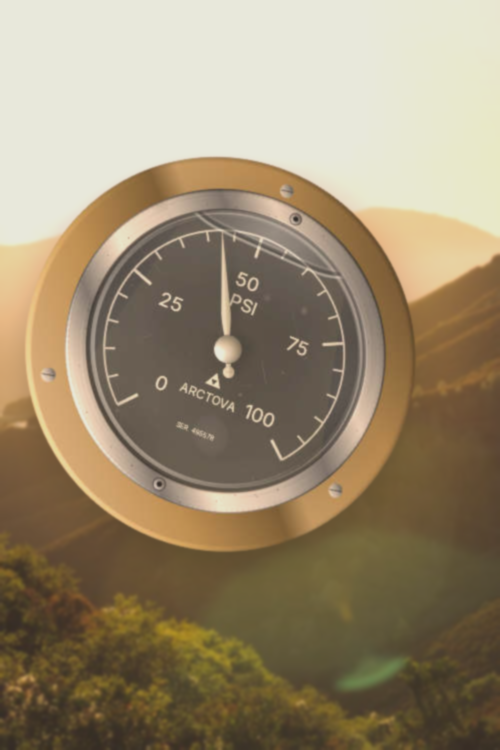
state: 42.5psi
